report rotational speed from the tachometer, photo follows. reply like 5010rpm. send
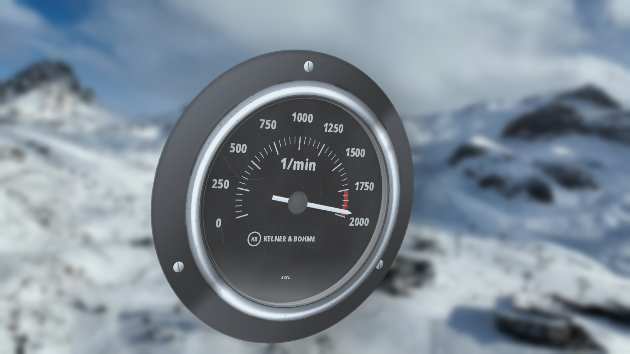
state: 1950rpm
